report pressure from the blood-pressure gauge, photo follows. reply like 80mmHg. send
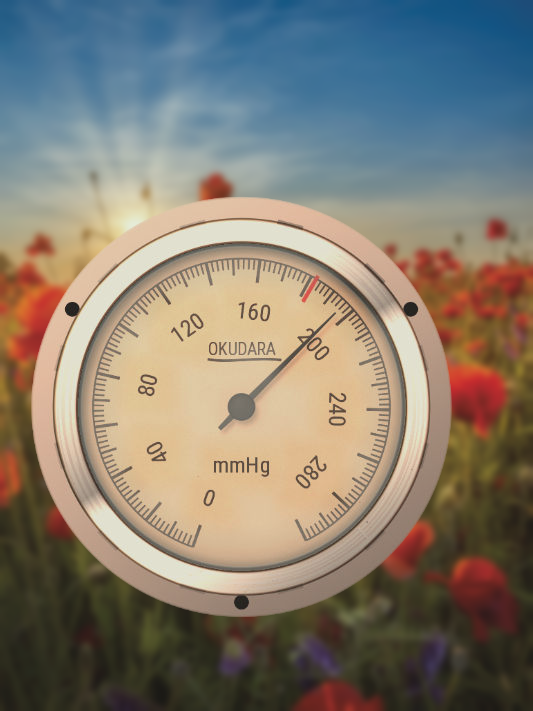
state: 196mmHg
